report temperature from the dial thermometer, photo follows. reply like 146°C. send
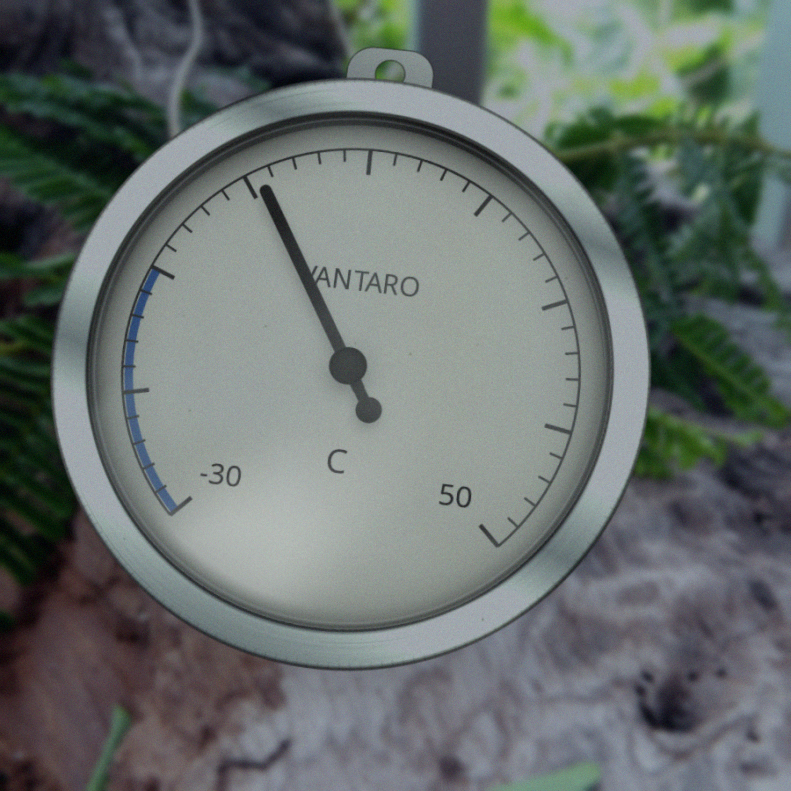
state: 1°C
